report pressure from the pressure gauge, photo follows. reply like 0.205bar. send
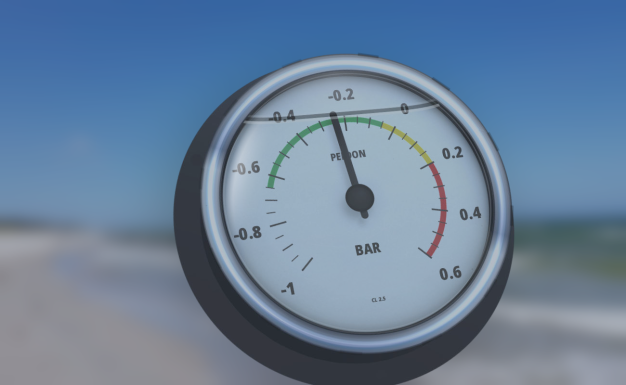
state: -0.25bar
